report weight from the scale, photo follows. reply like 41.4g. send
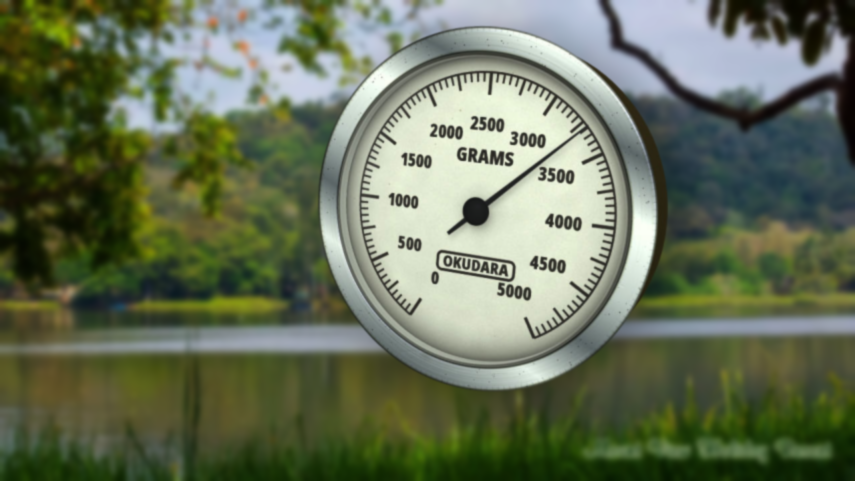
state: 3300g
